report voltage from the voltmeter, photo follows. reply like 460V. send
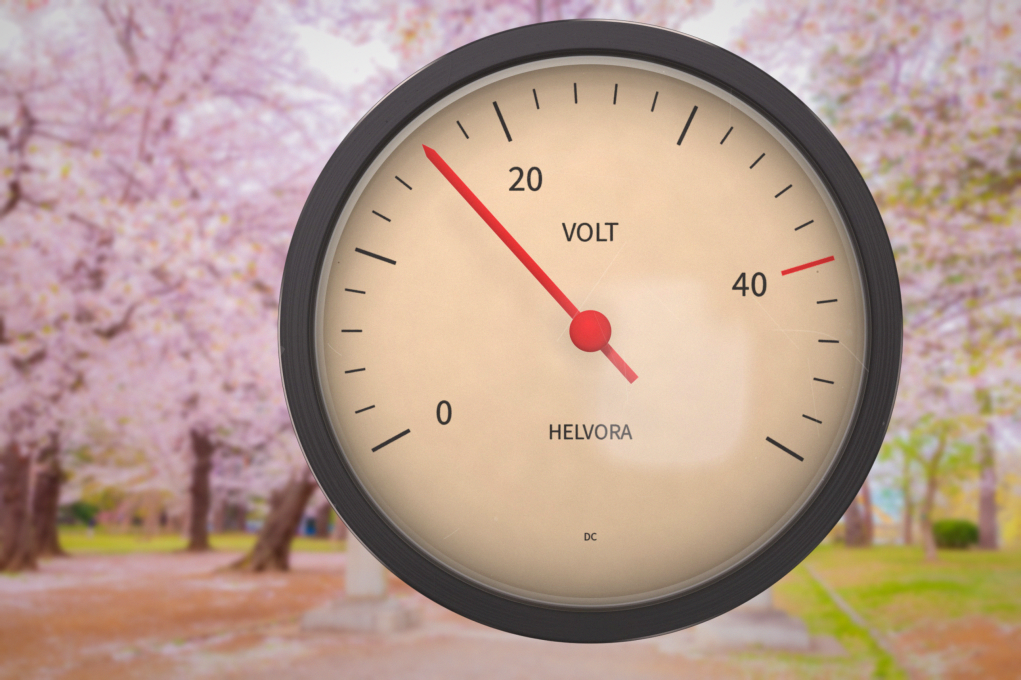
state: 16V
